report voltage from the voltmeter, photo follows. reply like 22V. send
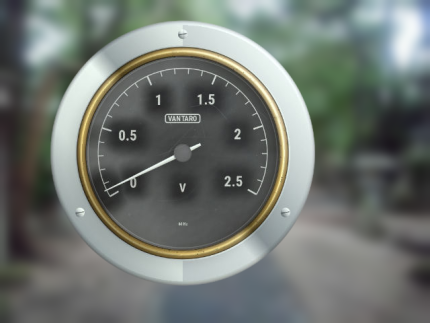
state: 0.05V
